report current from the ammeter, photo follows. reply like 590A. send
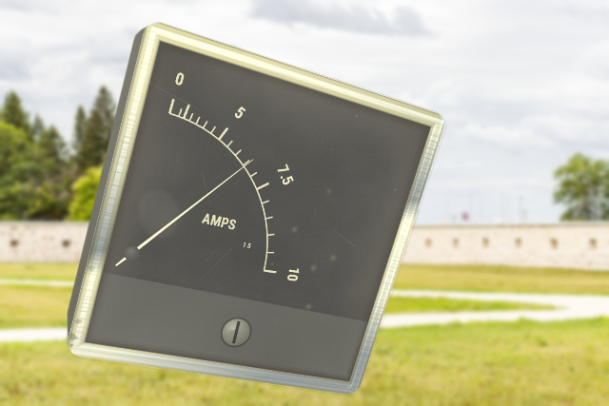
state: 6.5A
